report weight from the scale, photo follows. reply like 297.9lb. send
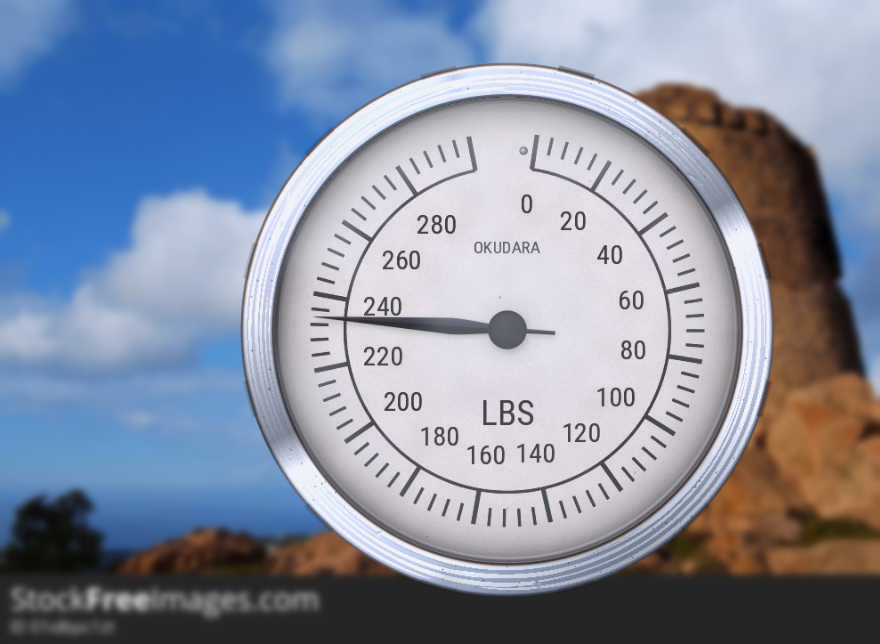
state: 234lb
